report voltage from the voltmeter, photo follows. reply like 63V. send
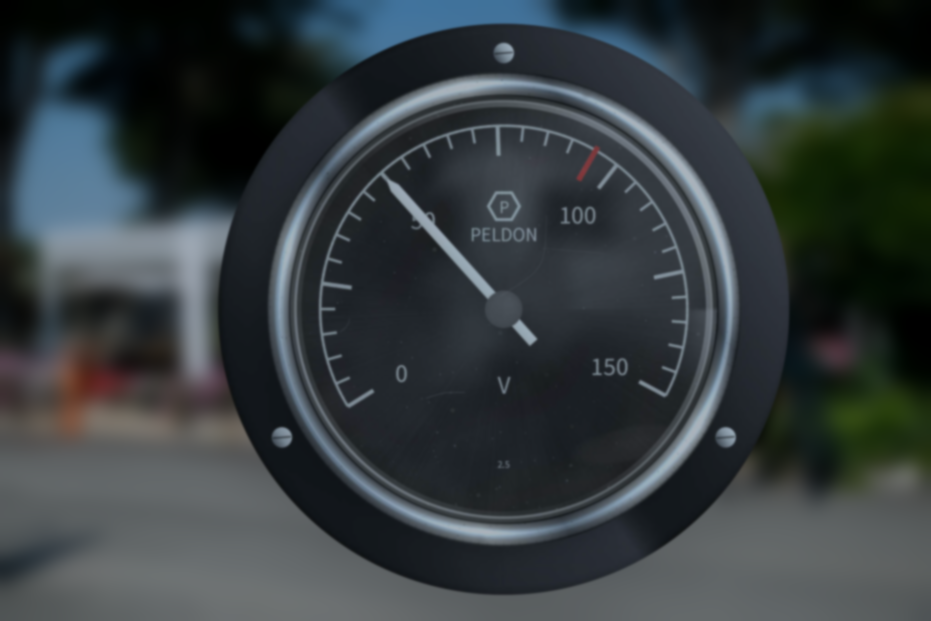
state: 50V
